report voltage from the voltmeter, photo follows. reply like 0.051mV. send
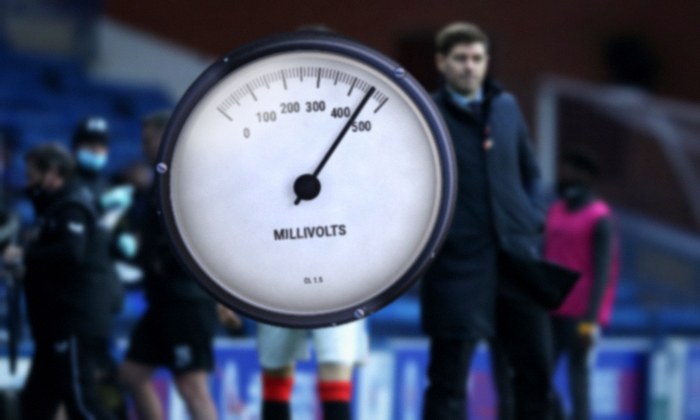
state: 450mV
